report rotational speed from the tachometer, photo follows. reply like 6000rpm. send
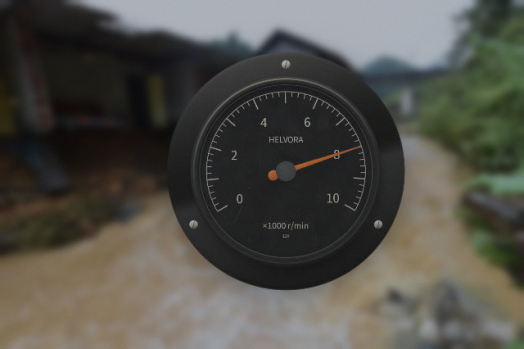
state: 8000rpm
